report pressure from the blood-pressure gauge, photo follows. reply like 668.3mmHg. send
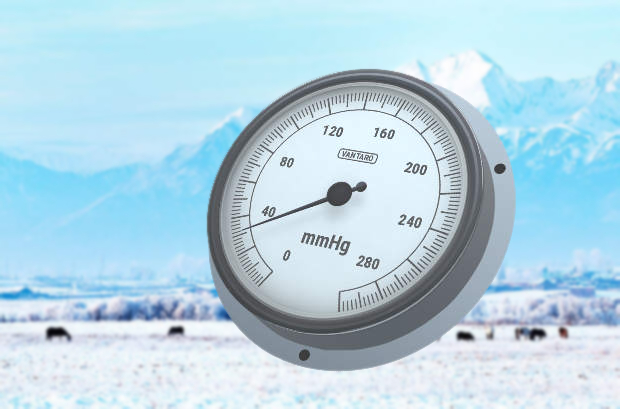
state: 30mmHg
